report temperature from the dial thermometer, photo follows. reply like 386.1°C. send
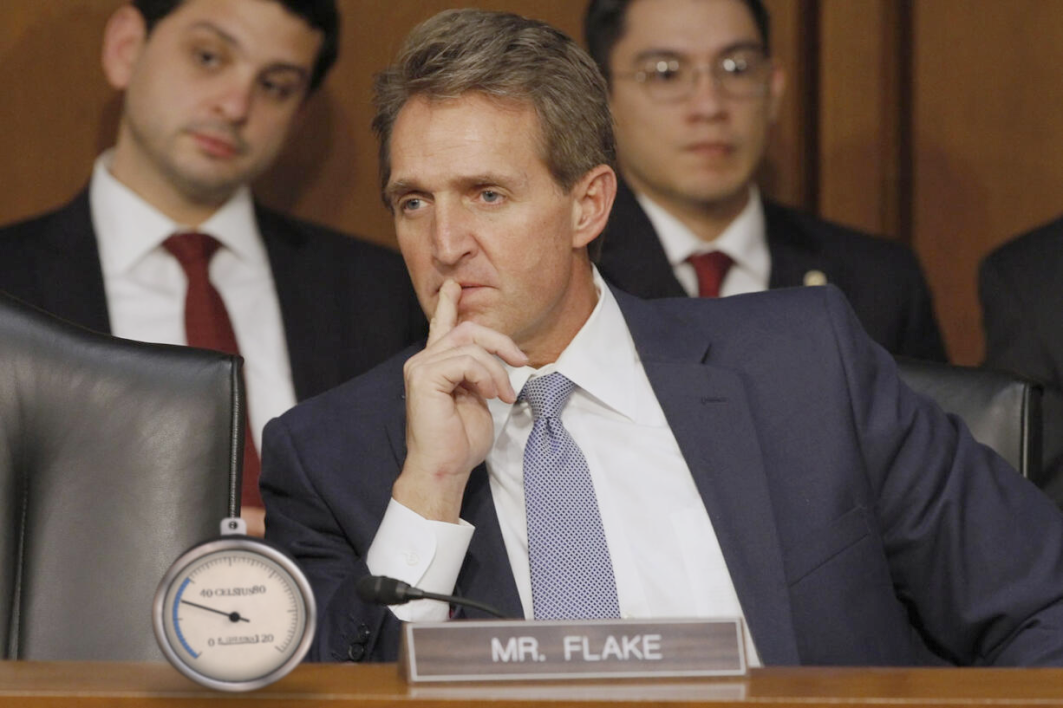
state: 30°C
